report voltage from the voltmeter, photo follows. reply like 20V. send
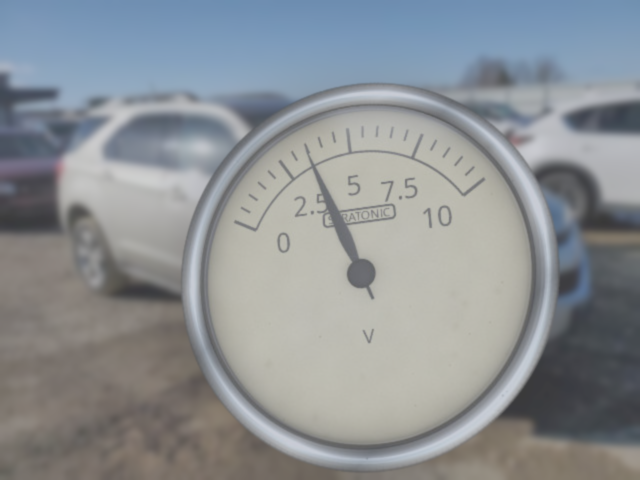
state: 3.5V
